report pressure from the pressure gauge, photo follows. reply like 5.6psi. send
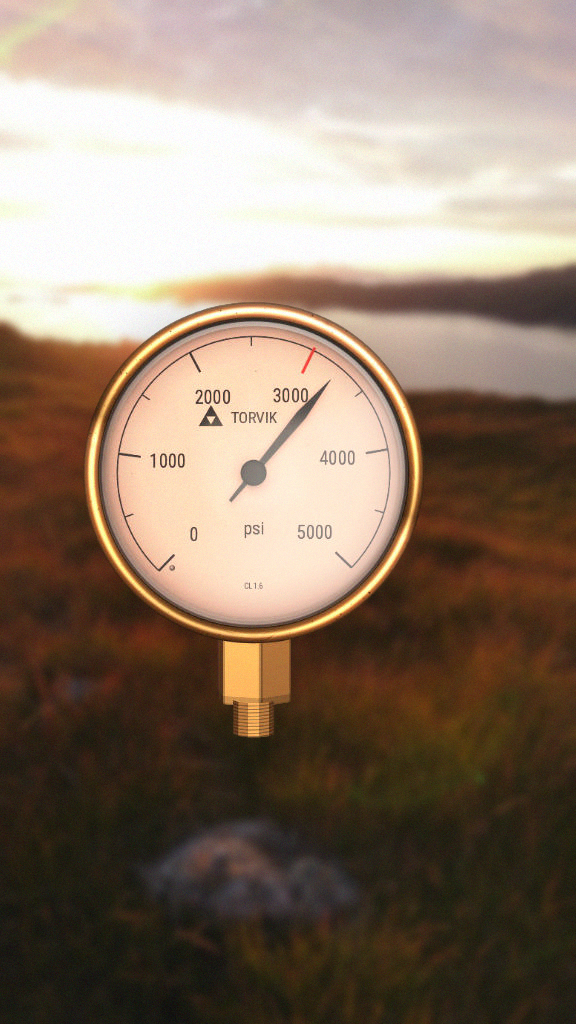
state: 3250psi
